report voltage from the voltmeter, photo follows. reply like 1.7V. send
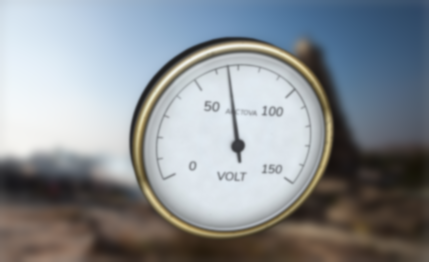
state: 65V
